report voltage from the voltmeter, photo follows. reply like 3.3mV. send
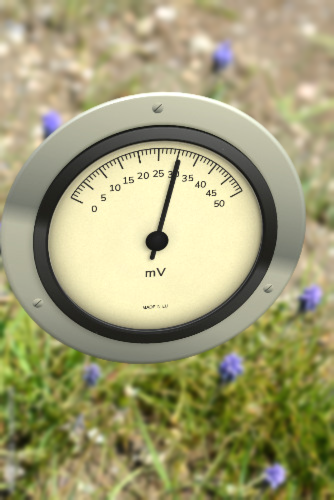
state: 30mV
